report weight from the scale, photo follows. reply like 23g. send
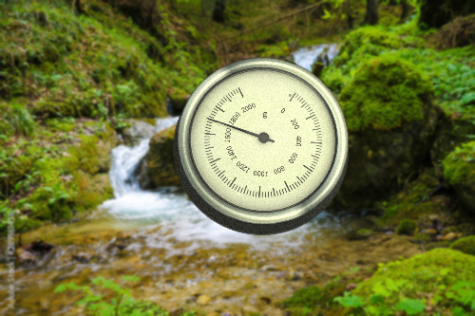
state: 1700g
